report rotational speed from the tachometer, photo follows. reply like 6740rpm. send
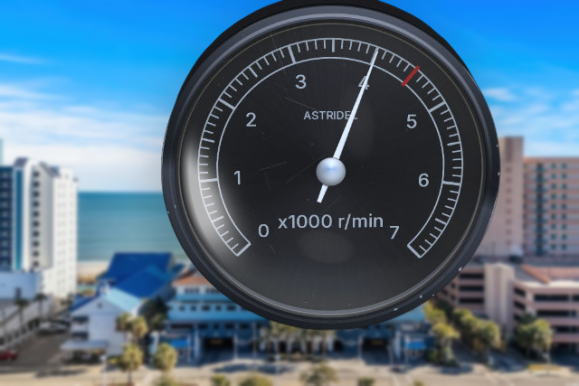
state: 4000rpm
